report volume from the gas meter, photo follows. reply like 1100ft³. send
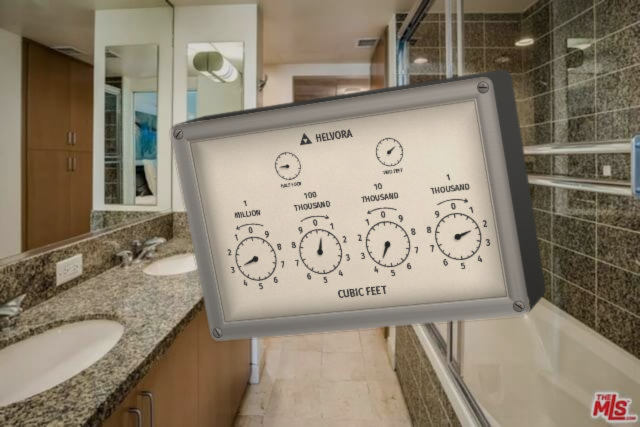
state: 304200ft³
